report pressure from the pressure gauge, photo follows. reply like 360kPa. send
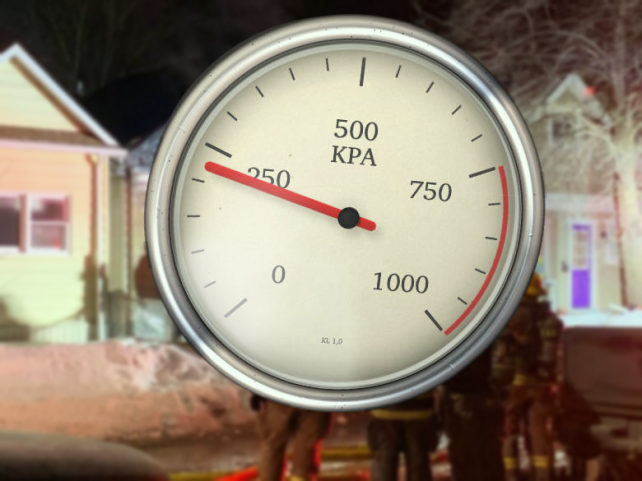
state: 225kPa
